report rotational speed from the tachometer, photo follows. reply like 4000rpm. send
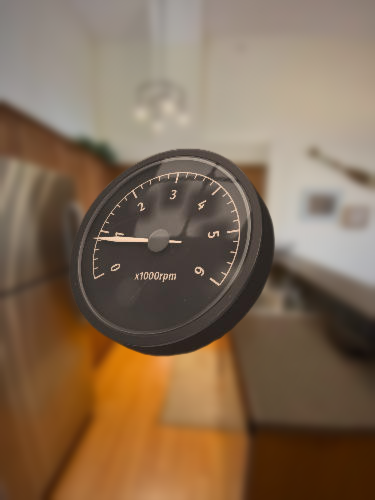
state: 800rpm
